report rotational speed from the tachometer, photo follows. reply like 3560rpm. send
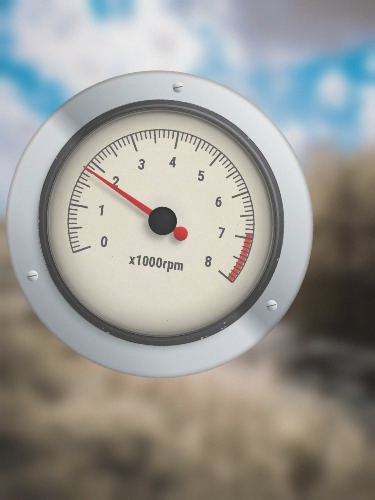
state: 1800rpm
